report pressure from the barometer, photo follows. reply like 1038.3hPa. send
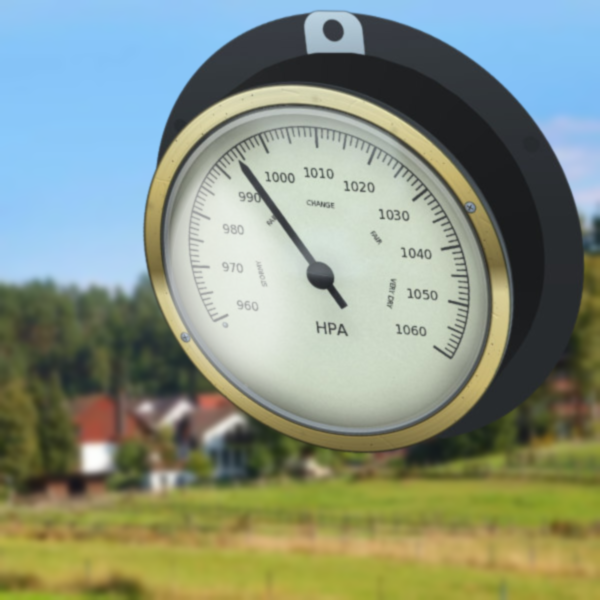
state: 995hPa
